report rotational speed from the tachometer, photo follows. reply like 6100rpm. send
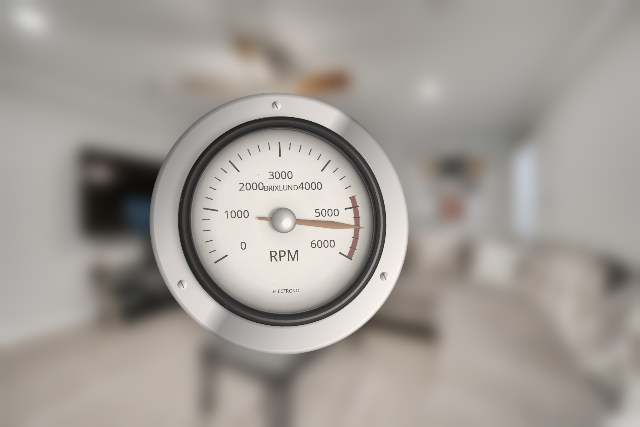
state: 5400rpm
